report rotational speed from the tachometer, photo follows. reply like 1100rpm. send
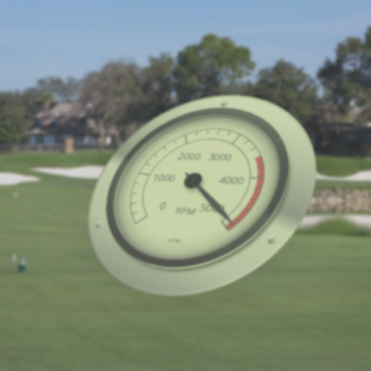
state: 4900rpm
